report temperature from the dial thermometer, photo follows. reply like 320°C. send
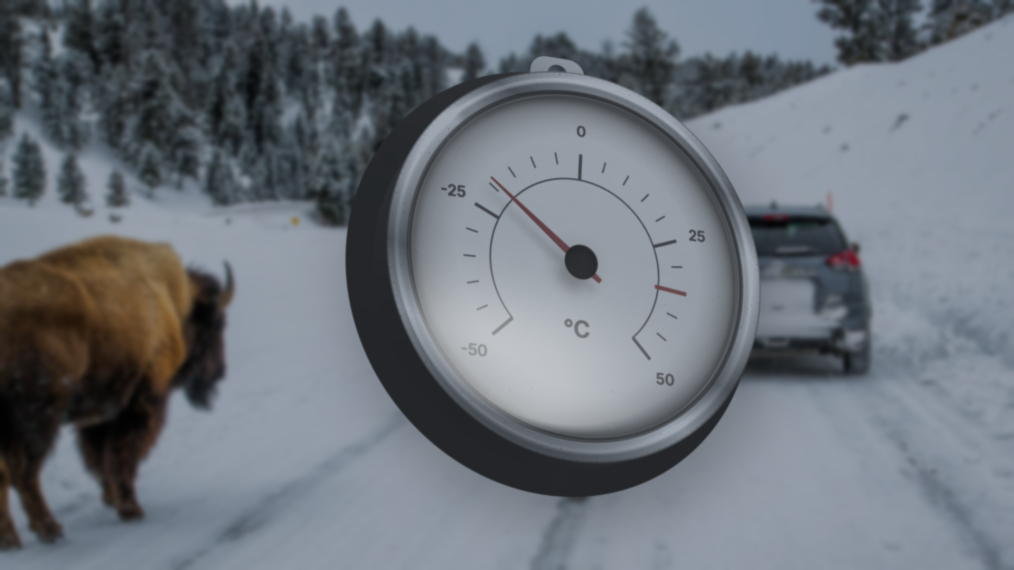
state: -20°C
